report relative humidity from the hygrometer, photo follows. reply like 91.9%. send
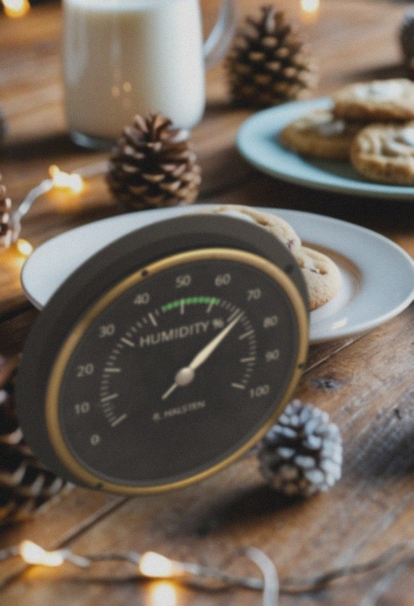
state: 70%
